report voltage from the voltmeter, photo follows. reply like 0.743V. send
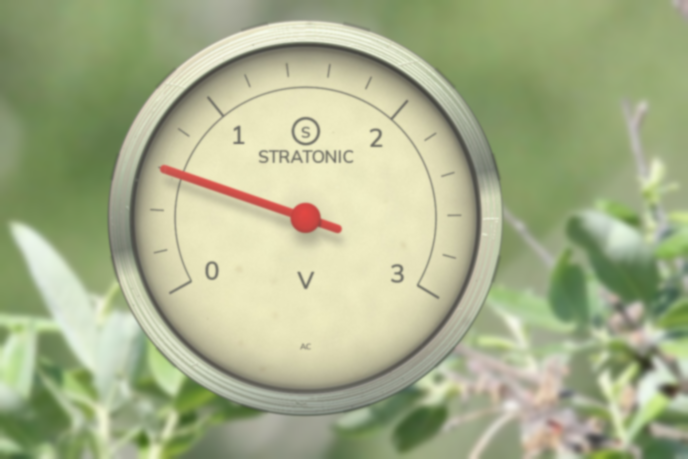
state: 0.6V
